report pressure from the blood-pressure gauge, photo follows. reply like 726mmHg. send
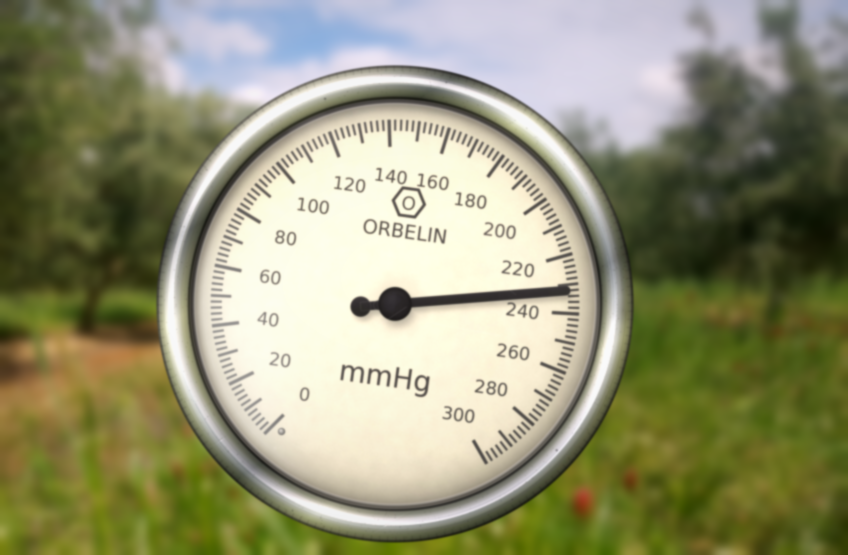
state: 232mmHg
